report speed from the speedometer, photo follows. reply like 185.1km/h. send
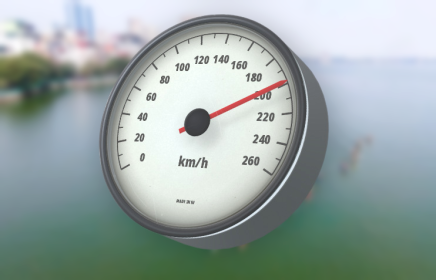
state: 200km/h
